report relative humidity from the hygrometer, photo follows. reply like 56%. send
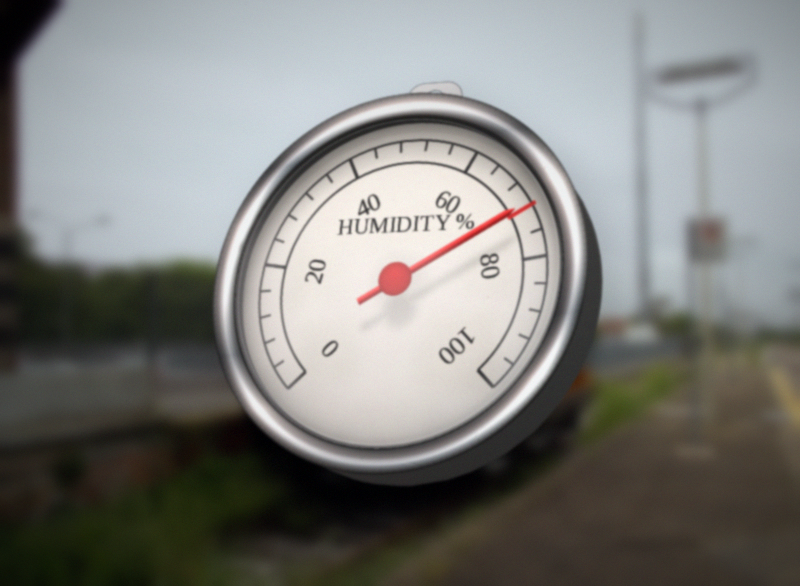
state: 72%
